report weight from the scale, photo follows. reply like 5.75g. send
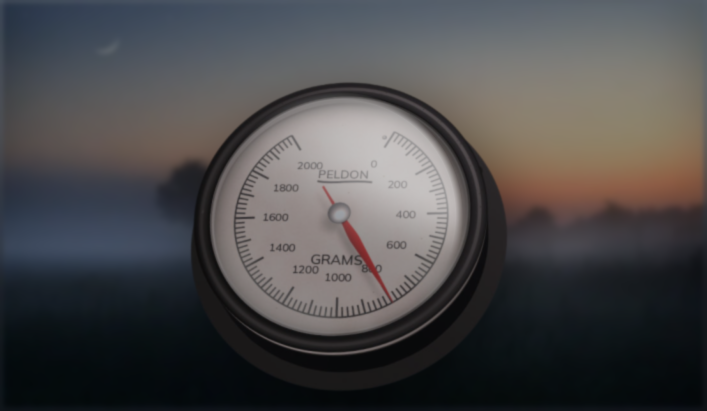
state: 800g
